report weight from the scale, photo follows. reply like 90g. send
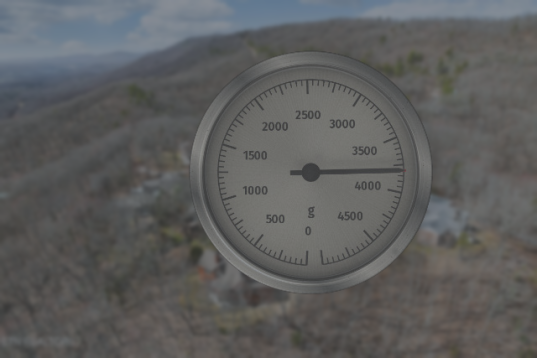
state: 3800g
